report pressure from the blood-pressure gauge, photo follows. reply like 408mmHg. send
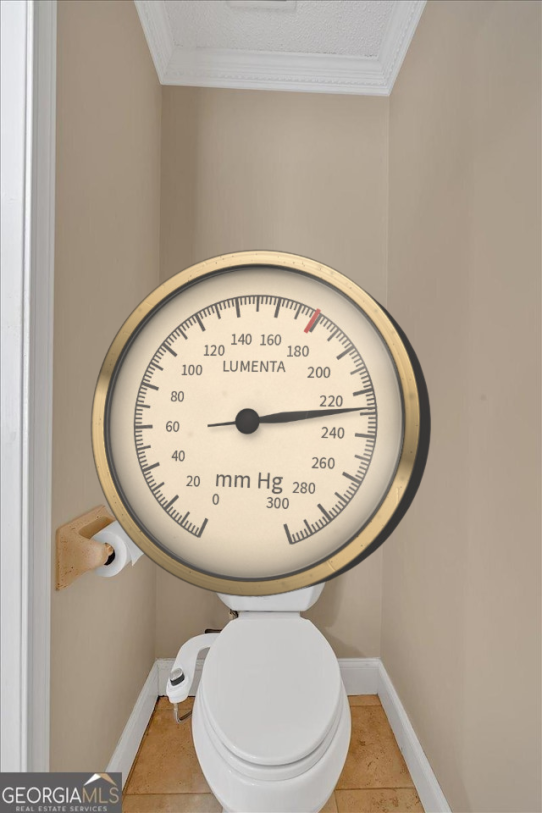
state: 228mmHg
